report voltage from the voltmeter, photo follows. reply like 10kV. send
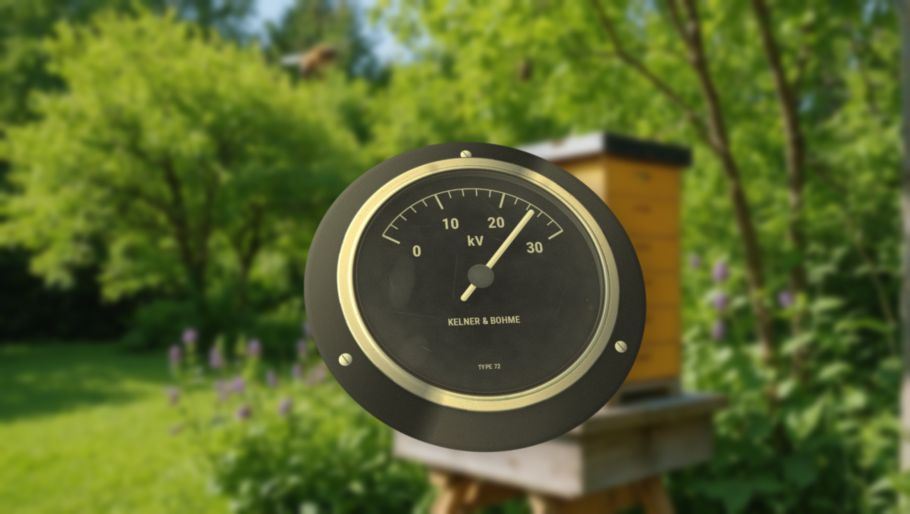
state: 25kV
